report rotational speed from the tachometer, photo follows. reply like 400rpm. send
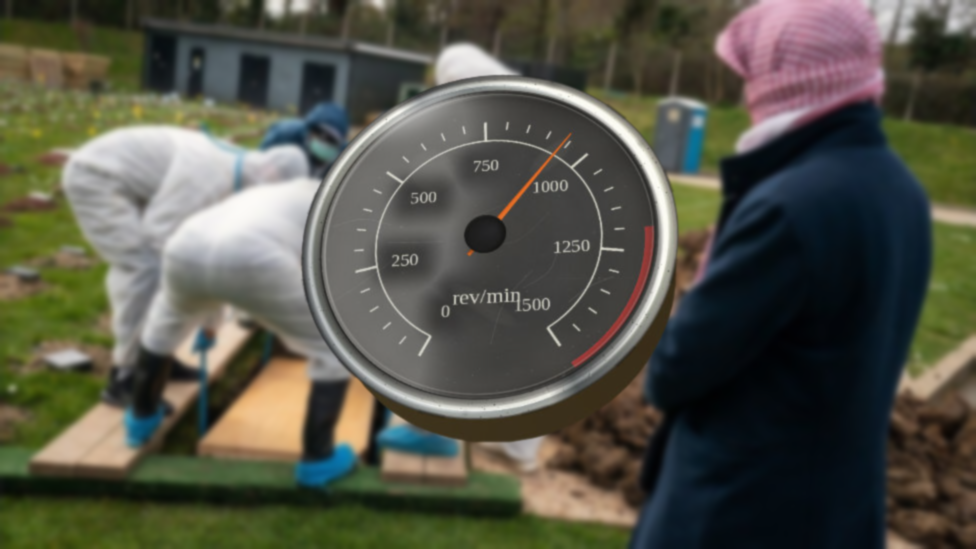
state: 950rpm
